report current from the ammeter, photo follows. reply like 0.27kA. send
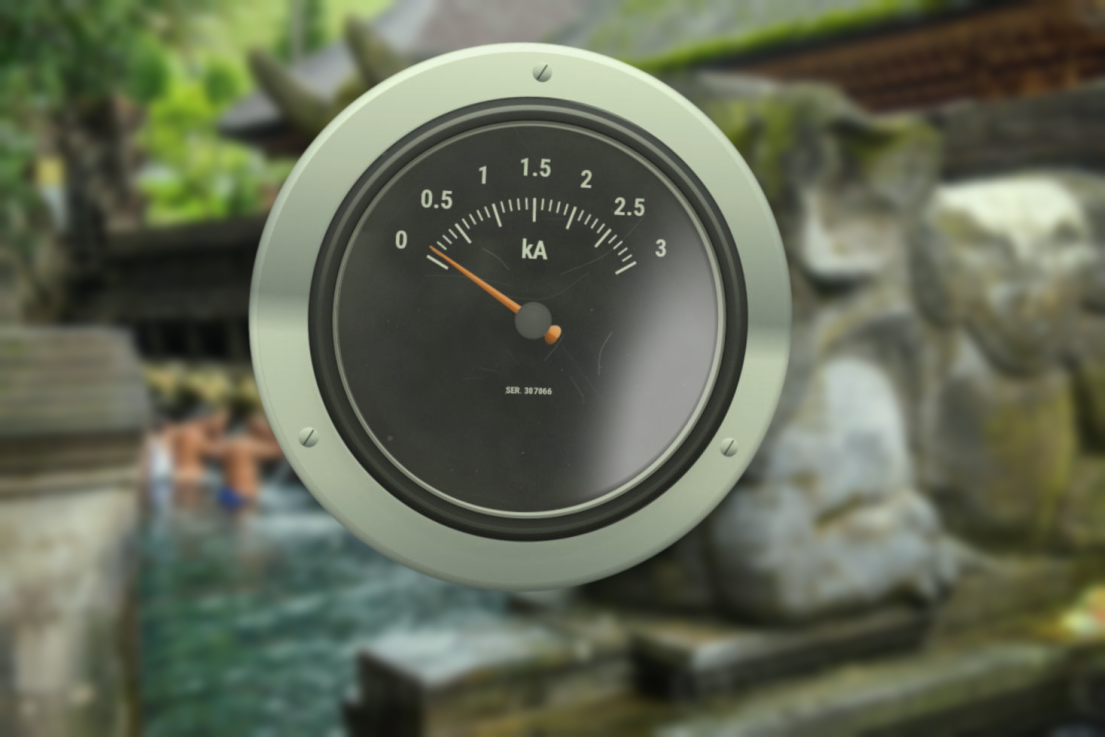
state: 0.1kA
